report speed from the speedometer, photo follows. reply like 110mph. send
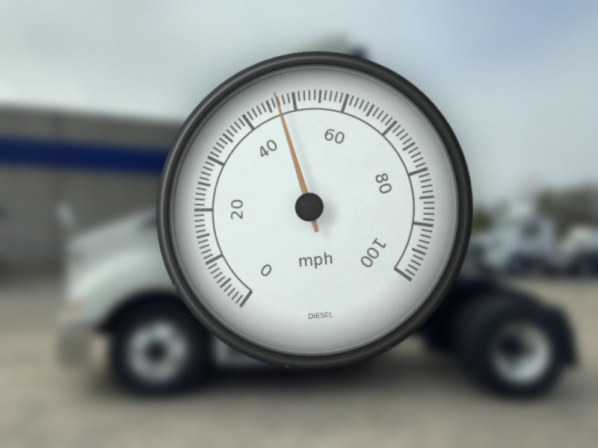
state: 47mph
